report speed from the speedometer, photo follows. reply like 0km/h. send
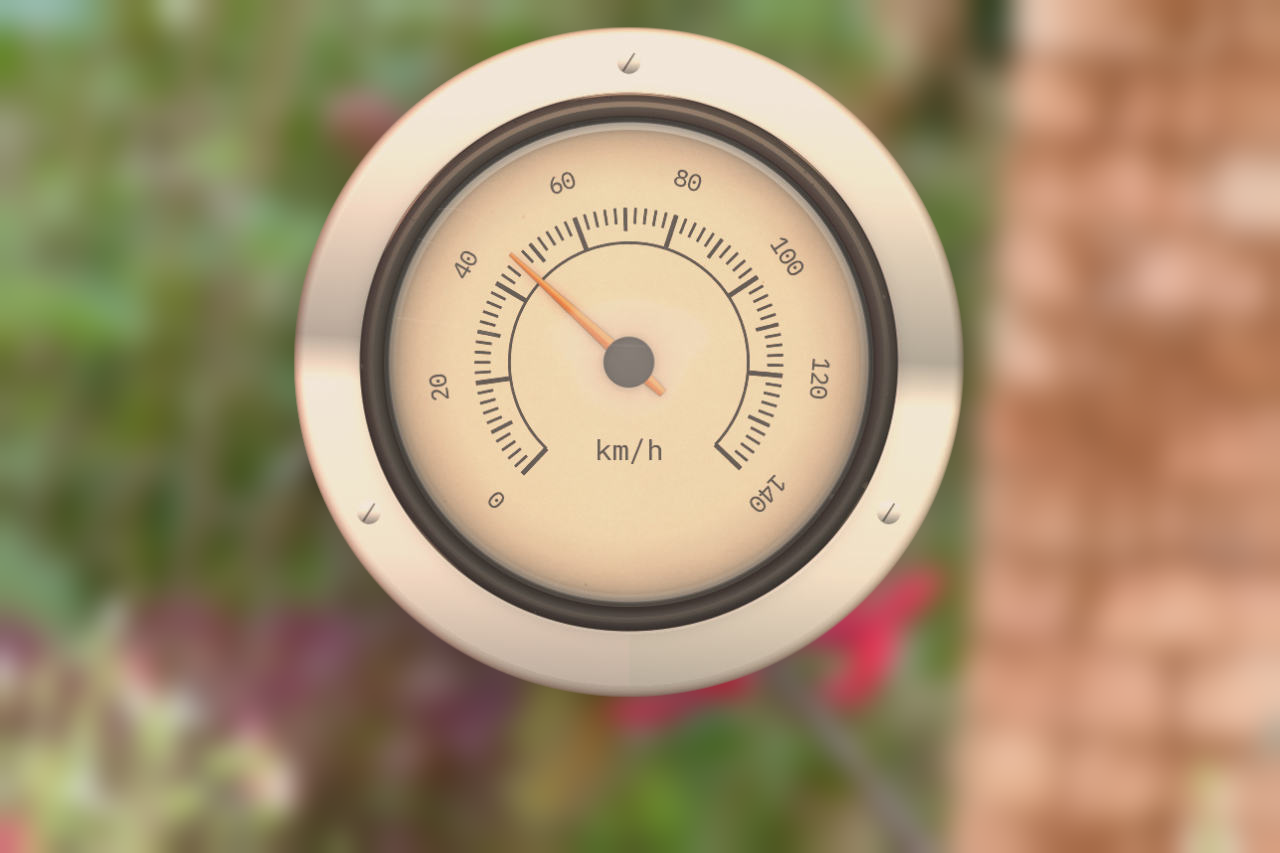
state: 46km/h
